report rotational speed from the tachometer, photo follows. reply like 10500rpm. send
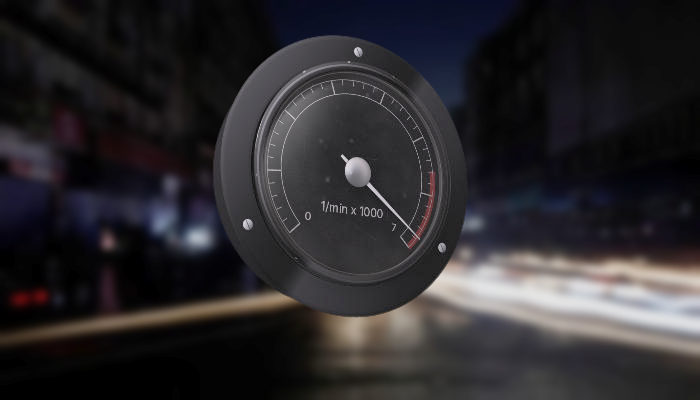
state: 6800rpm
